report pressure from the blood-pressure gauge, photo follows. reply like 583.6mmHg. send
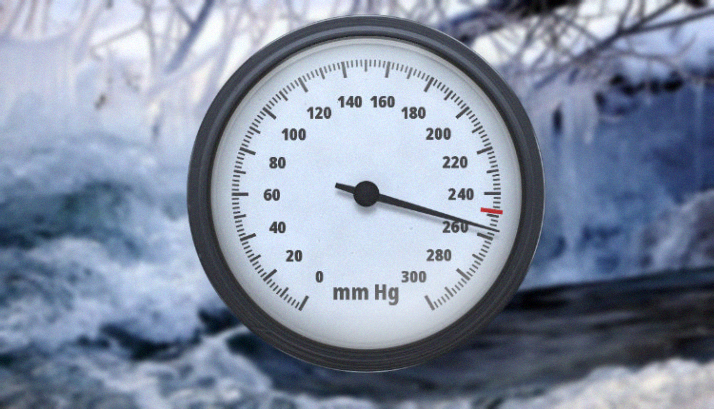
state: 256mmHg
